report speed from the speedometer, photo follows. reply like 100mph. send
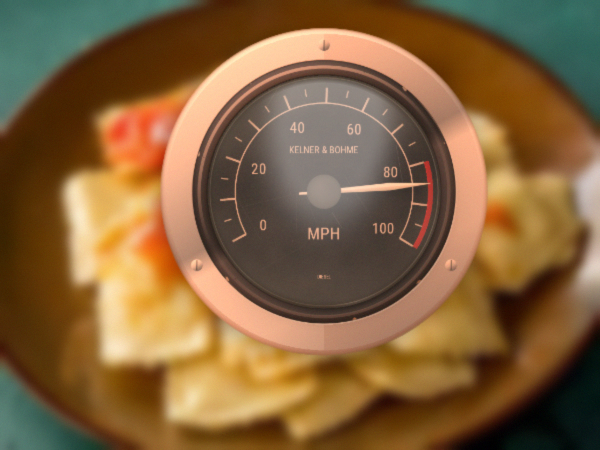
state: 85mph
